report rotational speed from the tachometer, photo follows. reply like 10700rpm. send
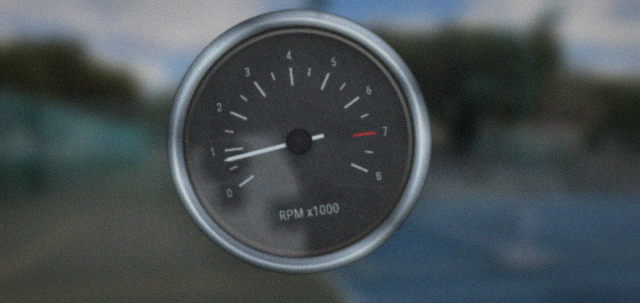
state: 750rpm
